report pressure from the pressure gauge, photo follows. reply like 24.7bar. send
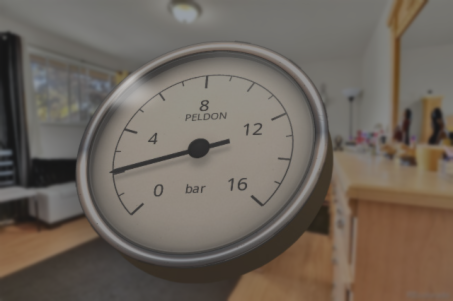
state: 2bar
